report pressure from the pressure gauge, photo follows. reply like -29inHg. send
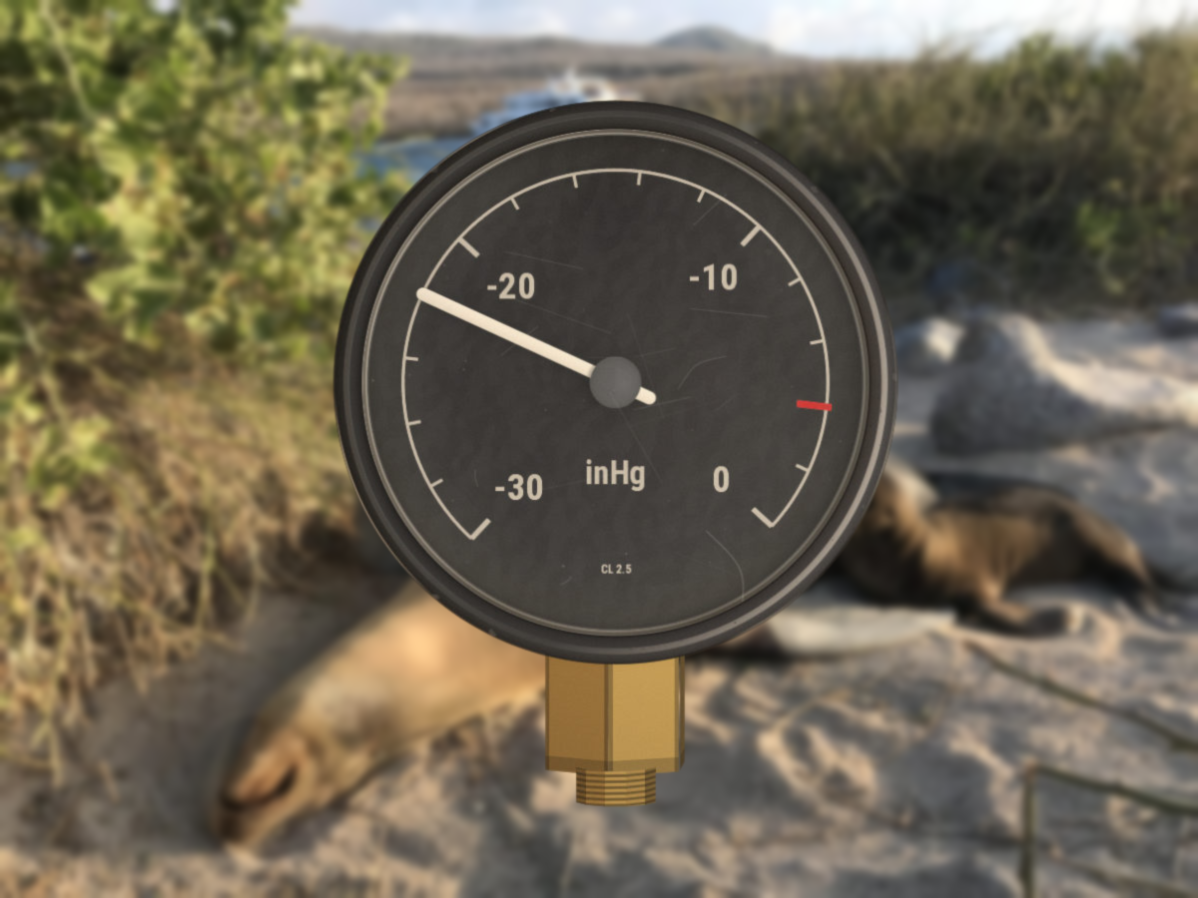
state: -22inHg
